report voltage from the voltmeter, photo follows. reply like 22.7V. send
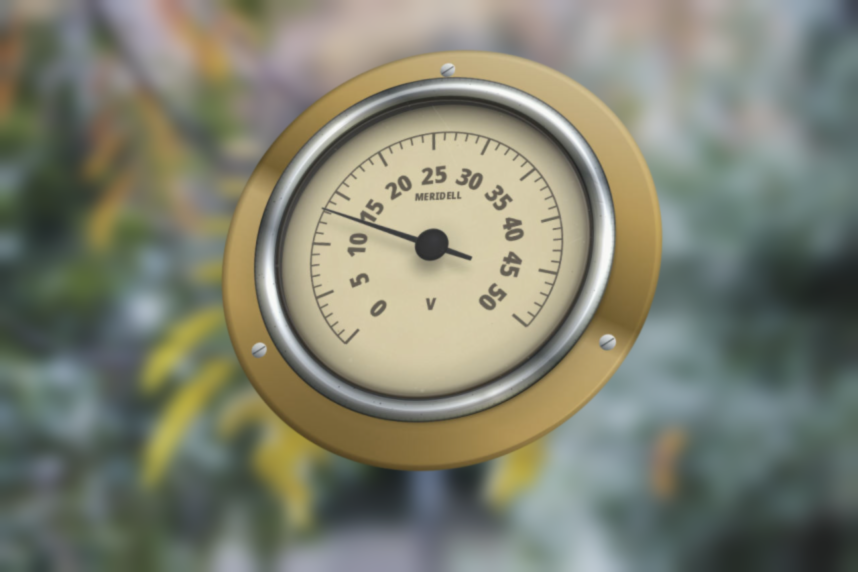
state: 13V
